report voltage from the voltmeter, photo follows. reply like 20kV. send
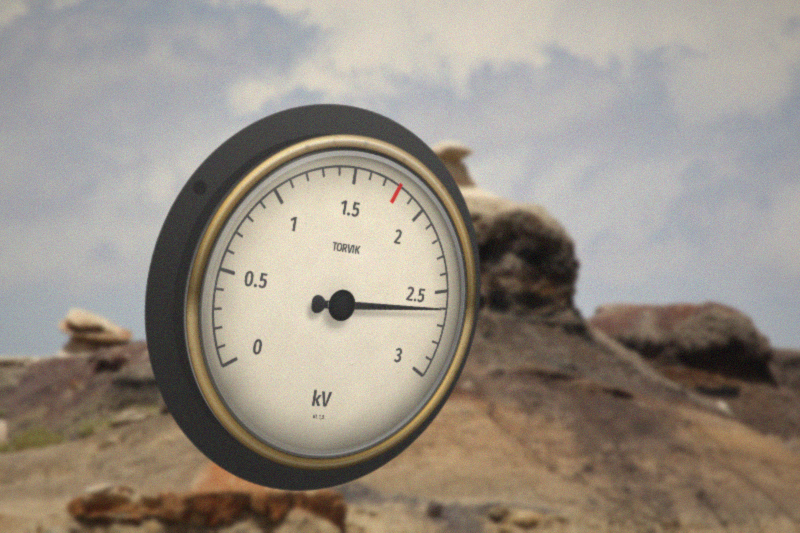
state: 2.6kV
